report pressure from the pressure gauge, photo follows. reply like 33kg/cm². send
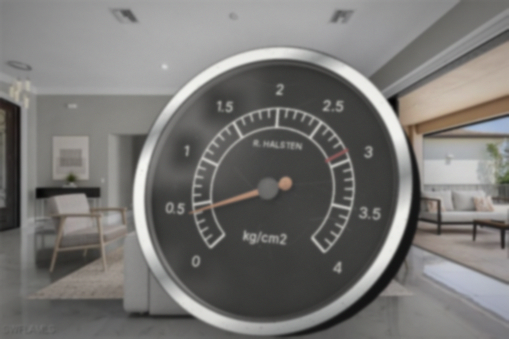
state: 0.4kg/cm²
